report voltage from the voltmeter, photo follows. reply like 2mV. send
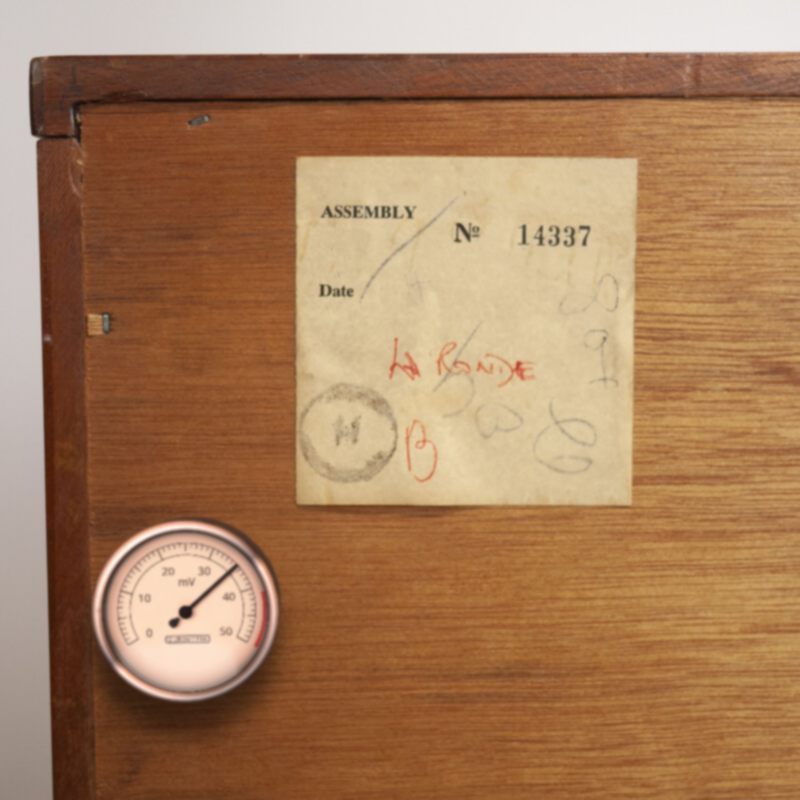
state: 35mV
